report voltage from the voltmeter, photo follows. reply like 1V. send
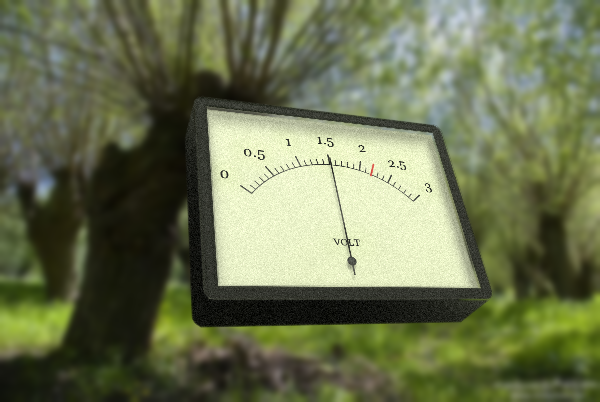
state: 1.5V
